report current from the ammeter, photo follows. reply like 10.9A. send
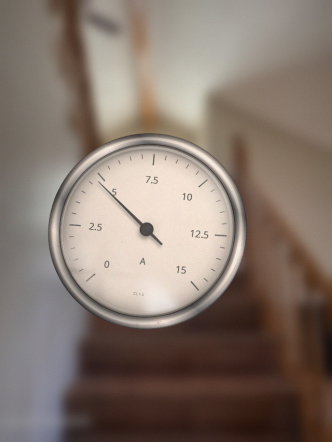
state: 4.75A
